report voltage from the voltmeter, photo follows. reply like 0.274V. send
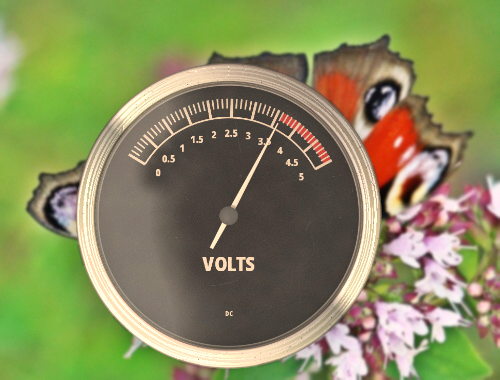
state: 3.6V
